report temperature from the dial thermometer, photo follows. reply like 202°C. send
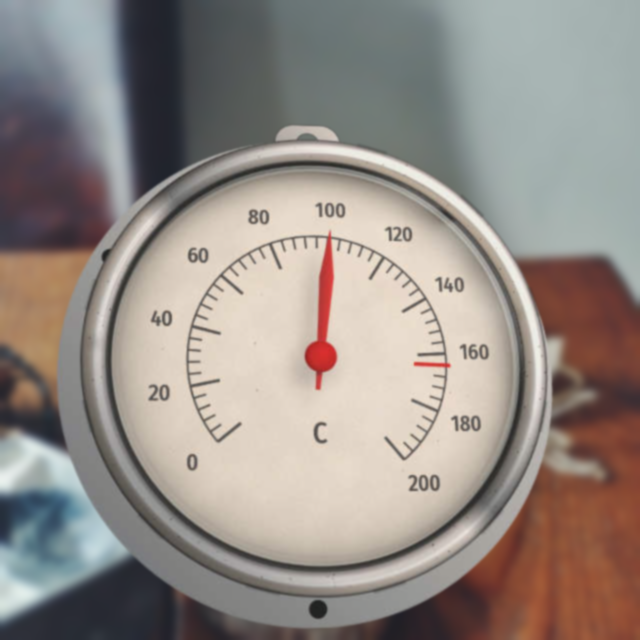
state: 100°C
